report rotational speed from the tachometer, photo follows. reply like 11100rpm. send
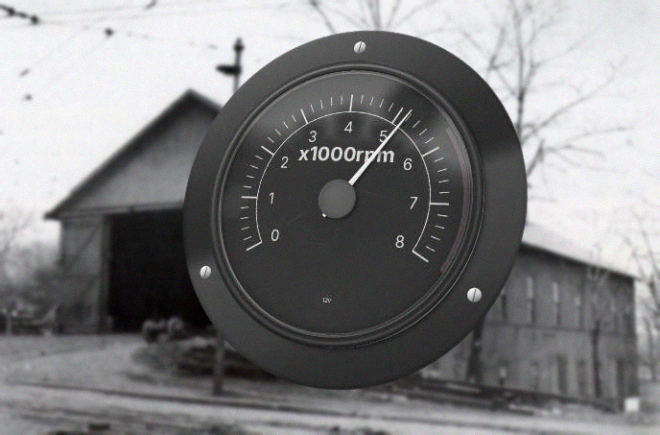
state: 5200rpm
